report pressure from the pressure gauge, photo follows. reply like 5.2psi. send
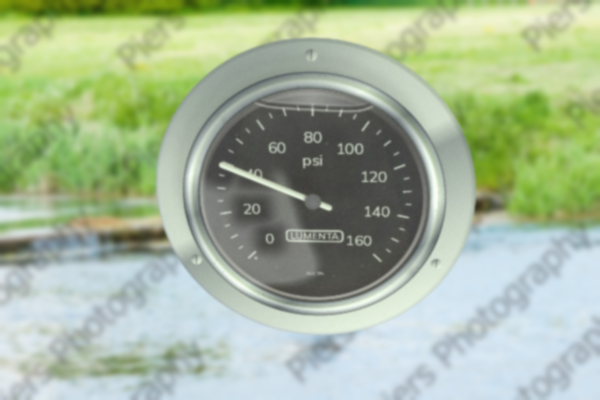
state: 40psi
